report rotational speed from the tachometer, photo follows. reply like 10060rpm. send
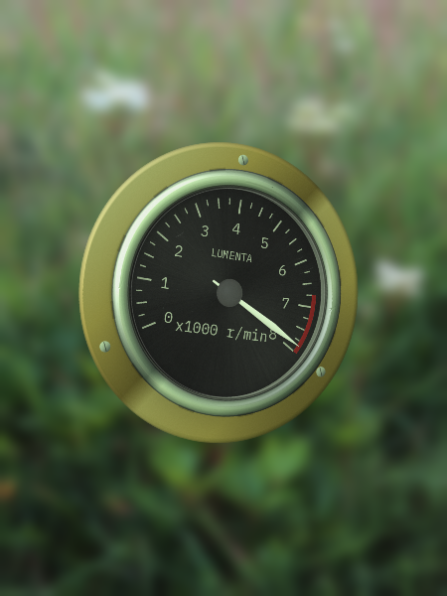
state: 7875rpm
